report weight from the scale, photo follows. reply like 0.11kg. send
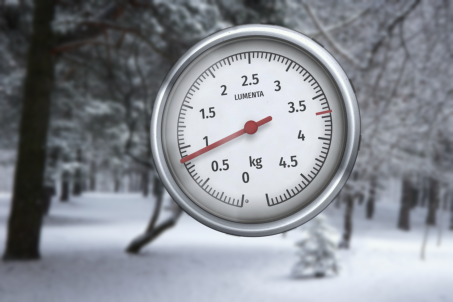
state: 0.85kg
